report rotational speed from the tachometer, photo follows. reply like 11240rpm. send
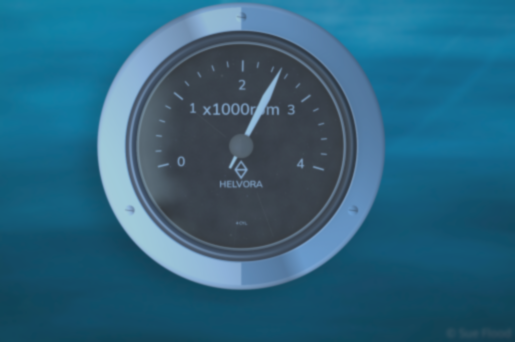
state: 2500rpm
